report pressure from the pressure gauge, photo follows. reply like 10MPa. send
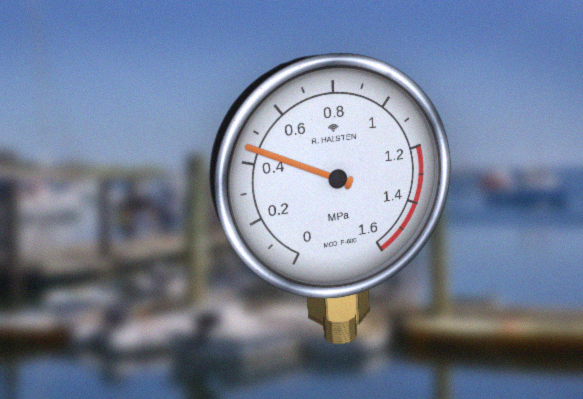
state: 0.45MPa
